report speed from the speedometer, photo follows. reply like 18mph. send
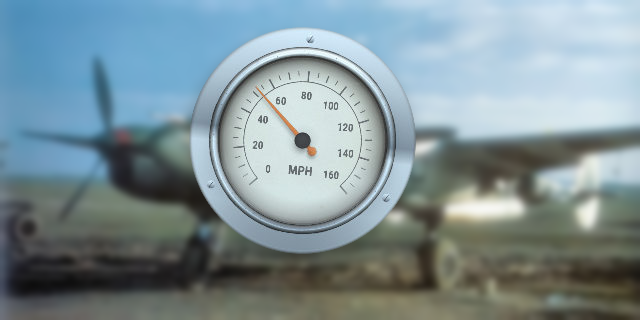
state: 52.5mph
